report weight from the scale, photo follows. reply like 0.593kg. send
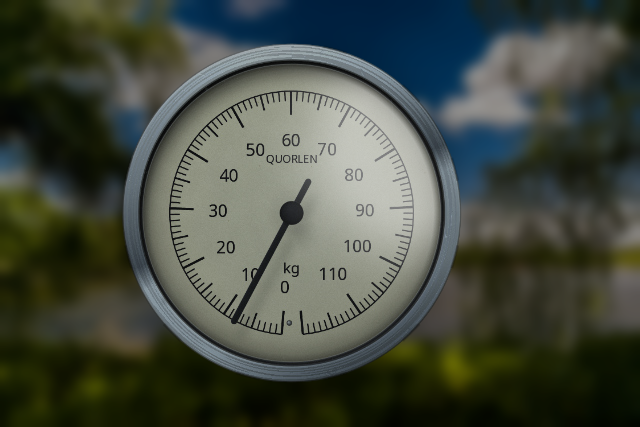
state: 8kg
